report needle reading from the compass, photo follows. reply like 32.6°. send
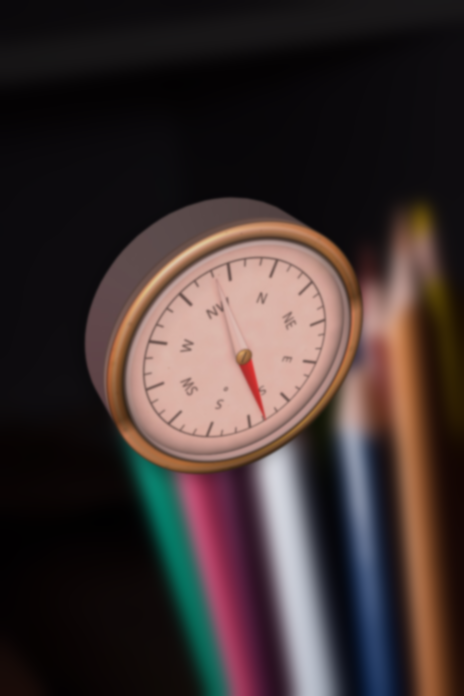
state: 140°
